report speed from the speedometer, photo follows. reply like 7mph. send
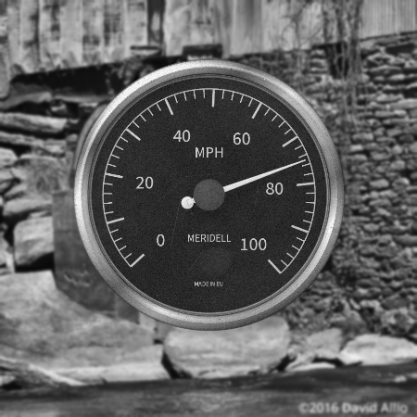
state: 75mph
